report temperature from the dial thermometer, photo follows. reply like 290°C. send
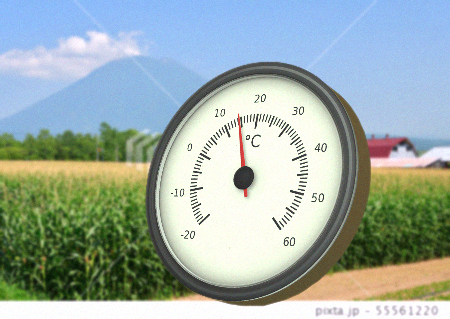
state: 15°C
